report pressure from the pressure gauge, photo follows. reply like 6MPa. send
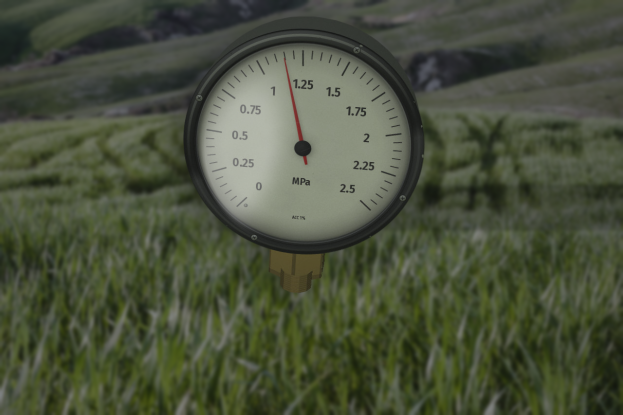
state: 1.15MPa
